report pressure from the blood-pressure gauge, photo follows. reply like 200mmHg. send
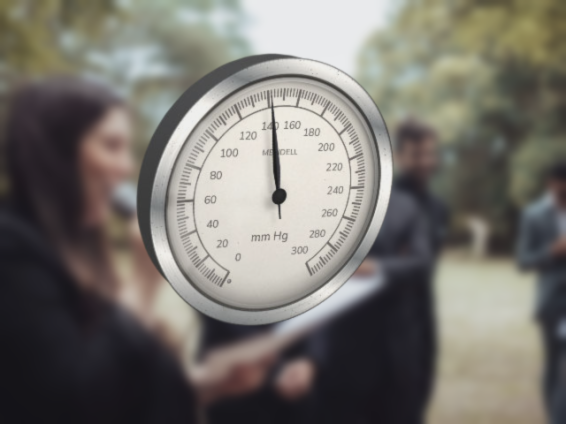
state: 140mmHg
